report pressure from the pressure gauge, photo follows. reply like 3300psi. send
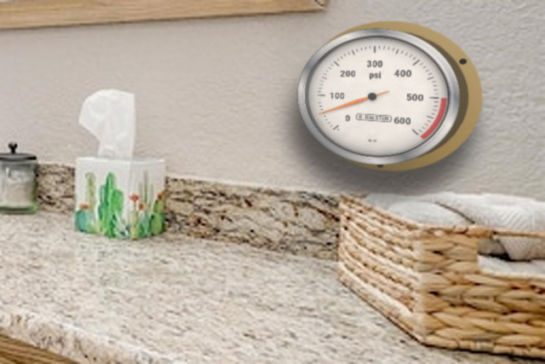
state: 50psi
